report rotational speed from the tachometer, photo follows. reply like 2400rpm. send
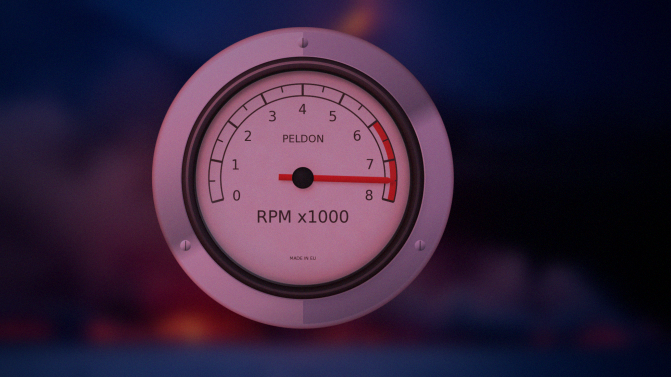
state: 7500rpm
